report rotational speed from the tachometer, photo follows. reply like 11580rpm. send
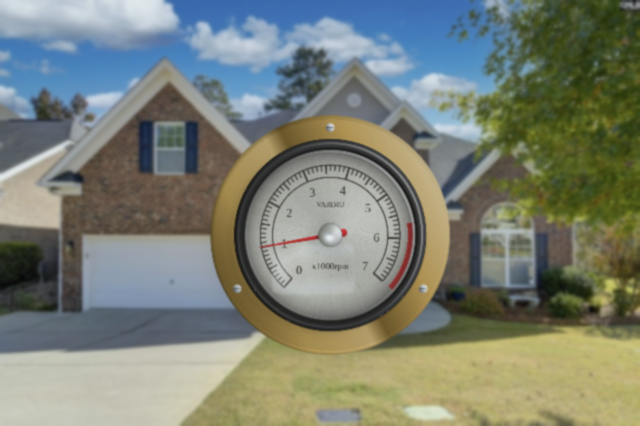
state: 1000rpm
